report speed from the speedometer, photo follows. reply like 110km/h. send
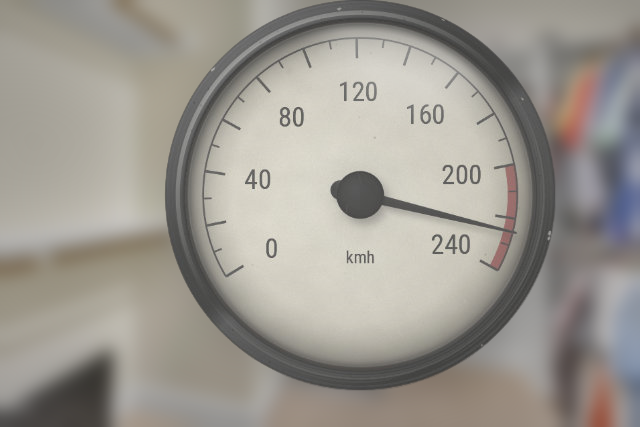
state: 225km/h
